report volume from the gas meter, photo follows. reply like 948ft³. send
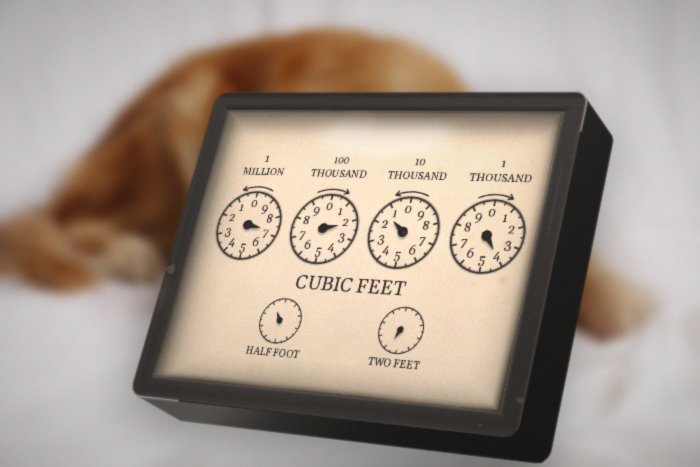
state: 721400ft³
